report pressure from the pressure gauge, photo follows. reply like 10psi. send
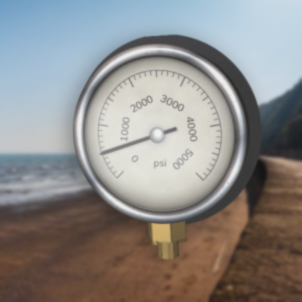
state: 500psi
